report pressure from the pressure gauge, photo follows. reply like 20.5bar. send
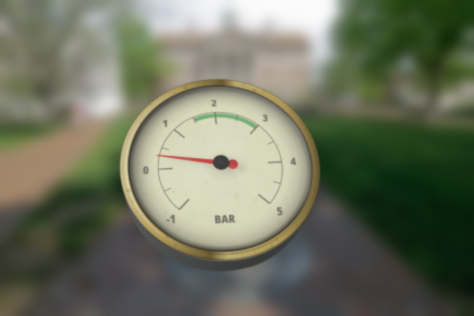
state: 0.25bar
